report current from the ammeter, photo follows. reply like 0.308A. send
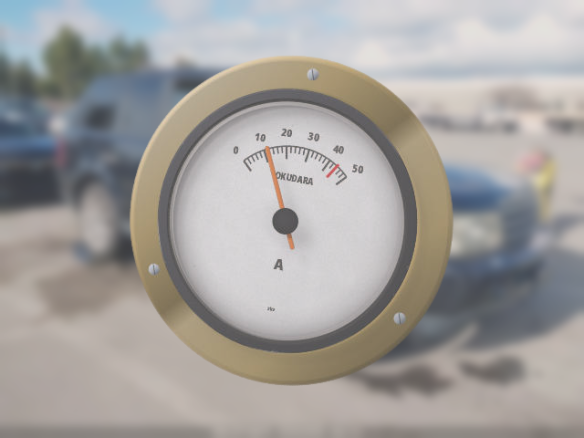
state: 12A
